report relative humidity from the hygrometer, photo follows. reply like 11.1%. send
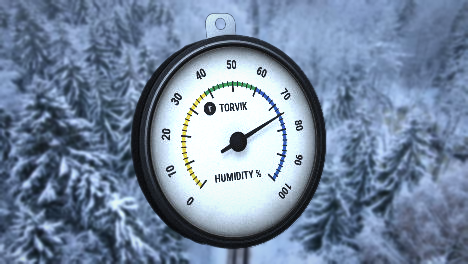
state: 74%
